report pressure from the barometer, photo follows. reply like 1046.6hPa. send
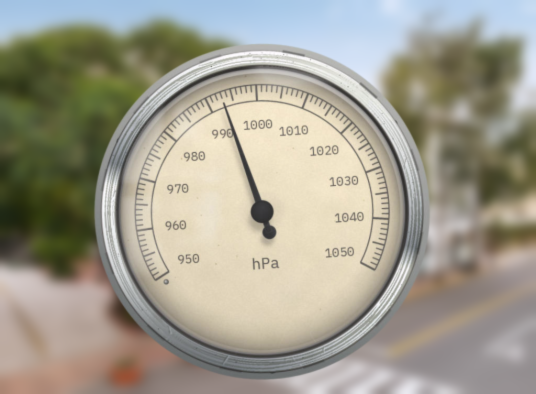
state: 993hPa
